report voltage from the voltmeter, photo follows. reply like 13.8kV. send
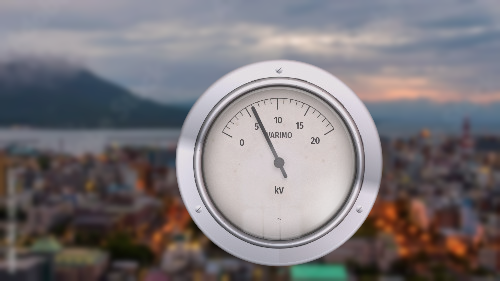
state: 6kV
